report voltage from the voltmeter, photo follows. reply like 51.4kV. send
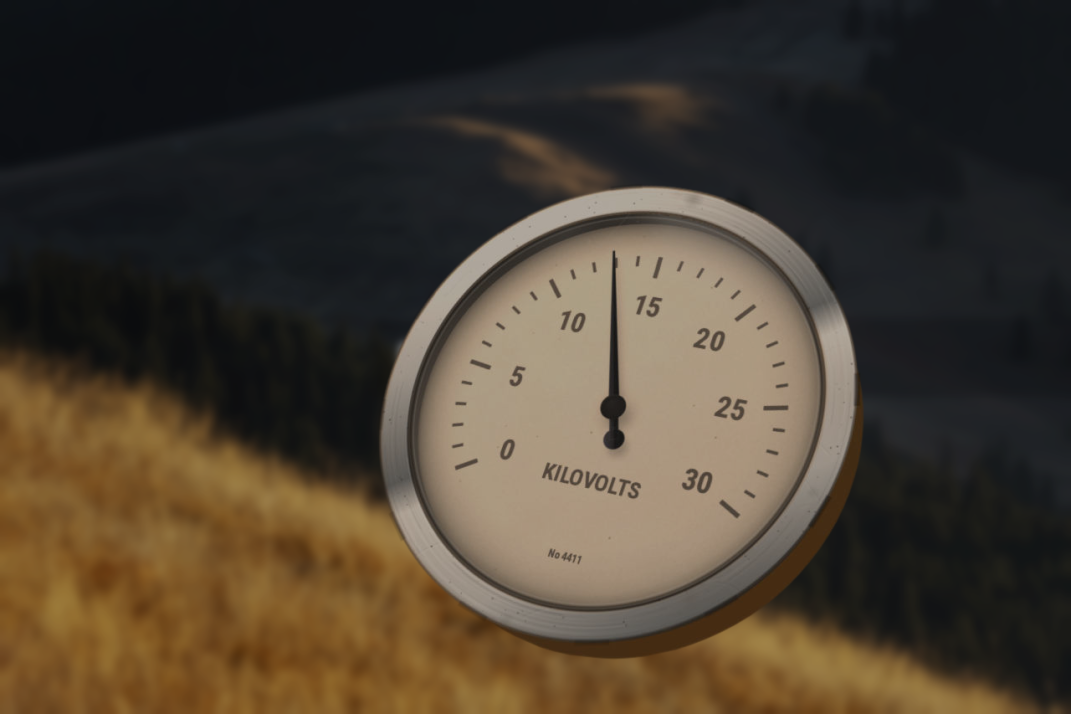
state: 13kV
